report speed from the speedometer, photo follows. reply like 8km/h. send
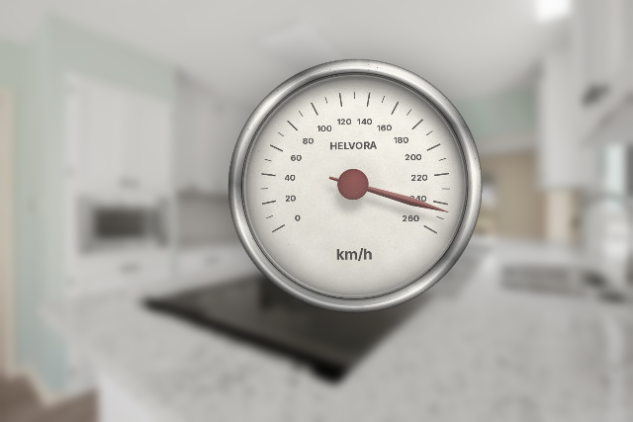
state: 245km/h
